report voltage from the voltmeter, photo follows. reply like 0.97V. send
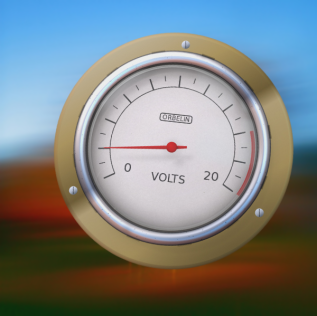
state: 2V
